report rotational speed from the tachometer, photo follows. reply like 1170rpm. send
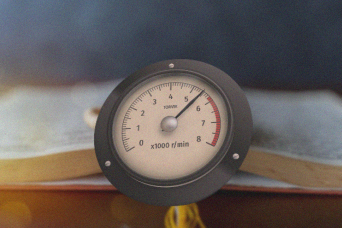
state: 5500rpm
